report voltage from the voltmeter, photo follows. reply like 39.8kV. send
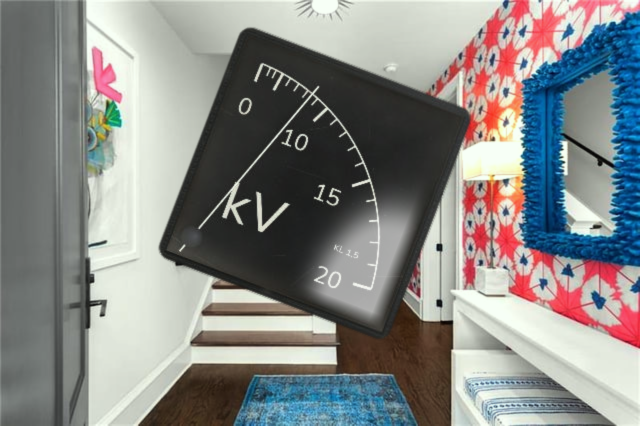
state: 8.5kV
